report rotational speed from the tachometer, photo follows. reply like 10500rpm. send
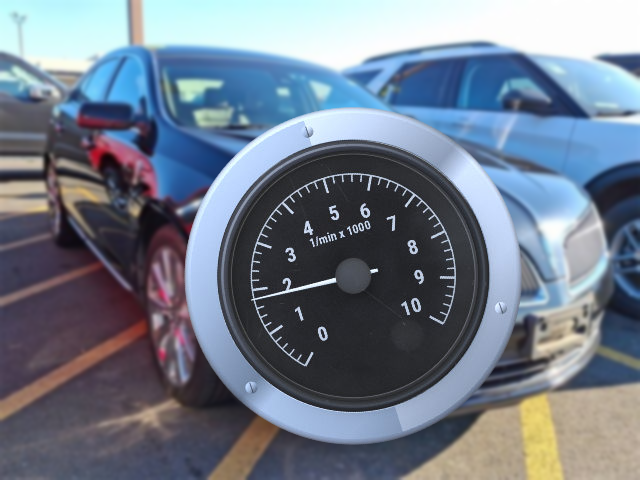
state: 1800rpm
